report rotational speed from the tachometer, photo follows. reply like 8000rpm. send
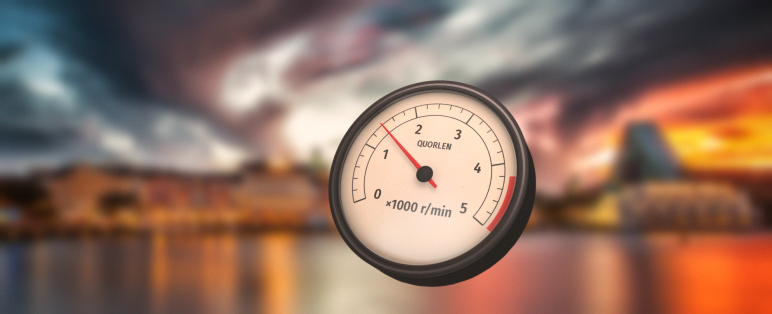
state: 1400rpm
